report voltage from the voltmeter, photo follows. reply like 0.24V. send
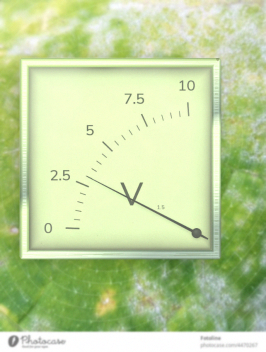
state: 3V
